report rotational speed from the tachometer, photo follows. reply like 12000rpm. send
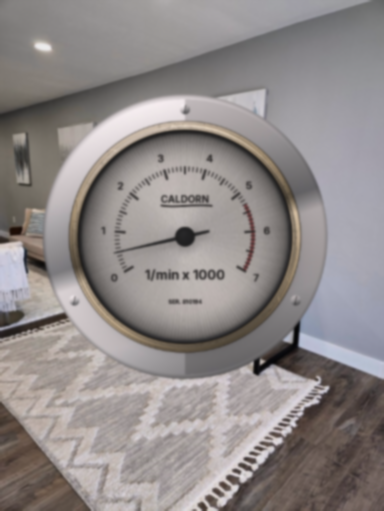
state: 500rpm
